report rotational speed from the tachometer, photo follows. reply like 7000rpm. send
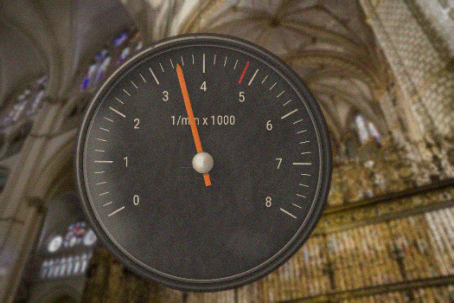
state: 3500rpm
